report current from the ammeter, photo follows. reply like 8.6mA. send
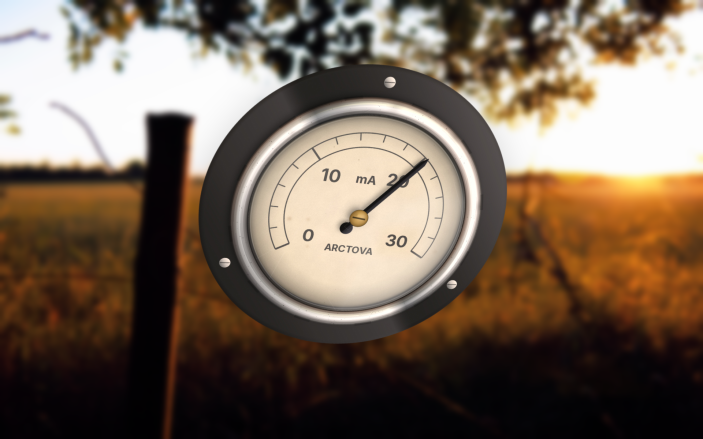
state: 20mA
